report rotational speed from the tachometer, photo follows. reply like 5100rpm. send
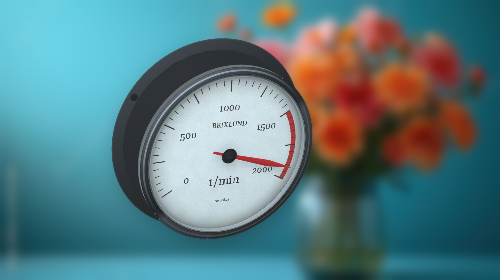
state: 1900rpm
